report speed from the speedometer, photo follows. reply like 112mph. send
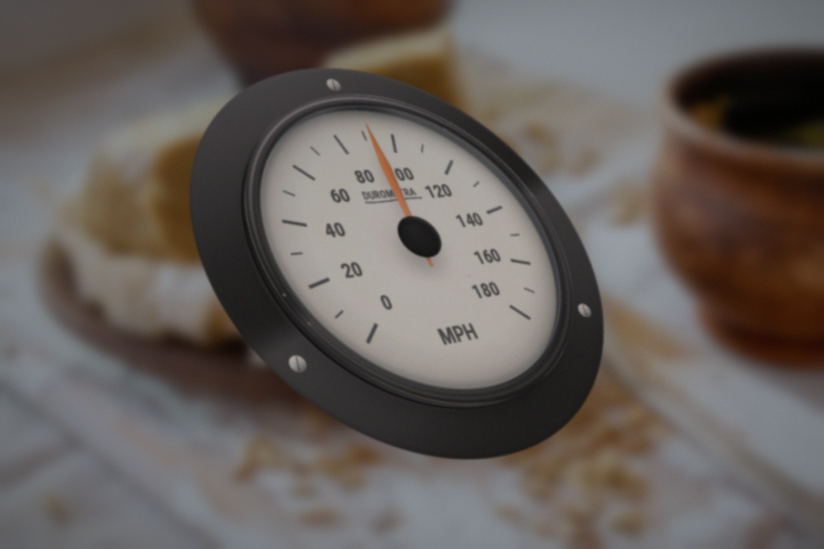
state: 90mph
